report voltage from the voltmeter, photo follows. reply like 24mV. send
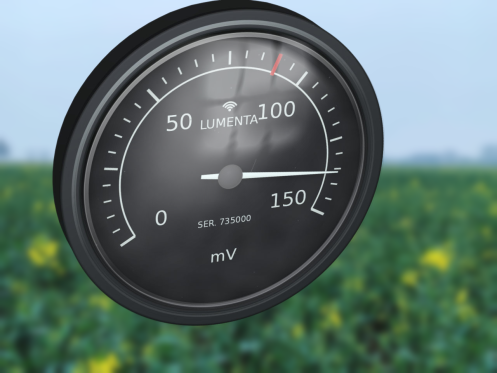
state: 135mV
